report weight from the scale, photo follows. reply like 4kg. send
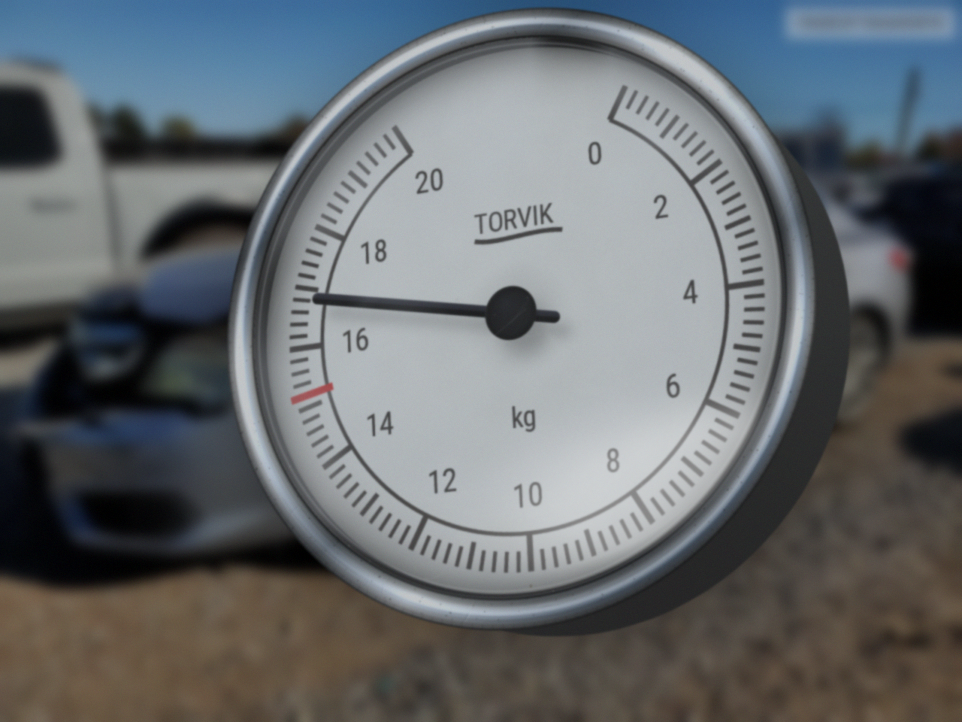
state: 16.8kg
